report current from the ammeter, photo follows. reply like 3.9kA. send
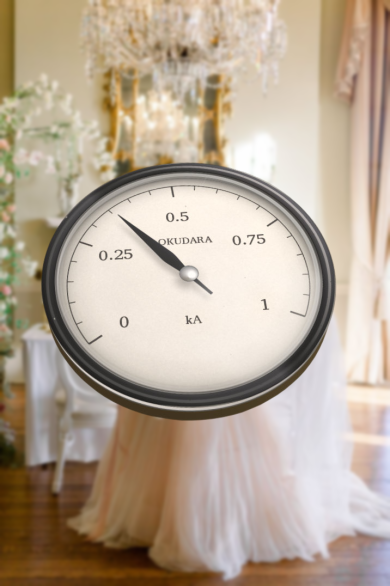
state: 0.35kA
